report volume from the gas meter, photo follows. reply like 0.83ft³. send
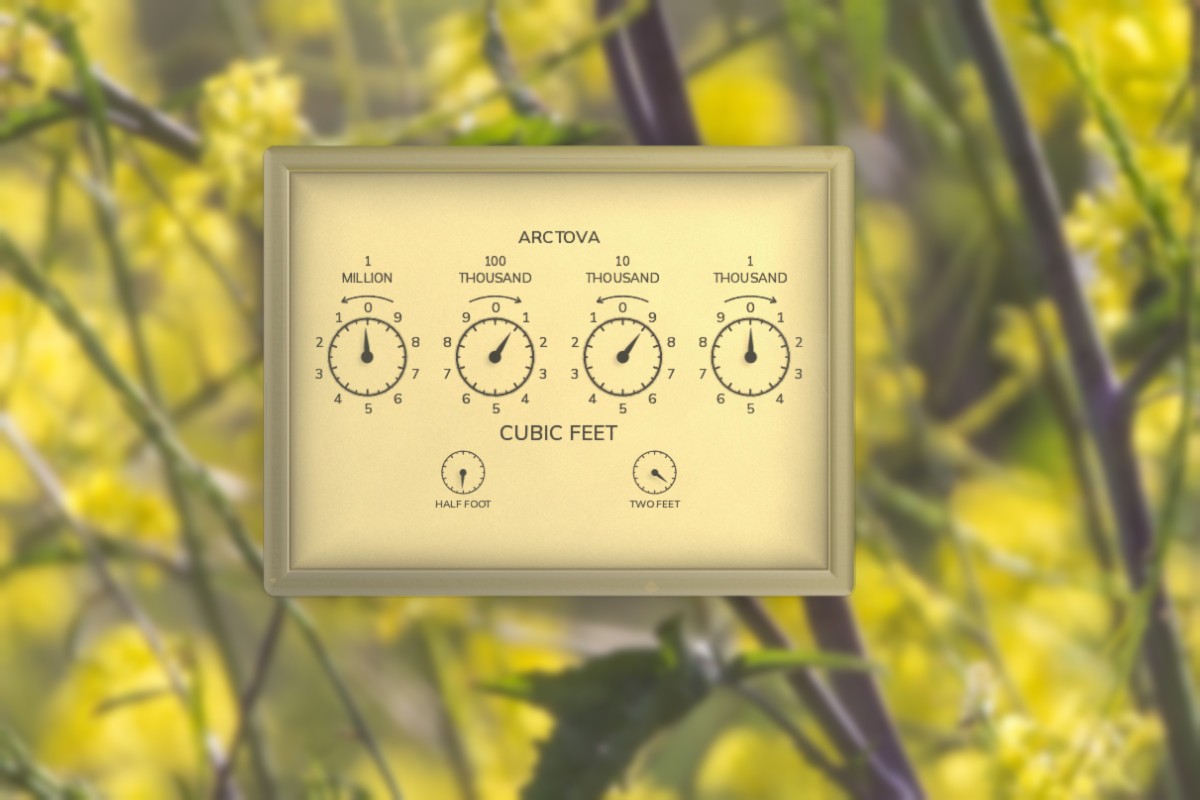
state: 9000ft³
